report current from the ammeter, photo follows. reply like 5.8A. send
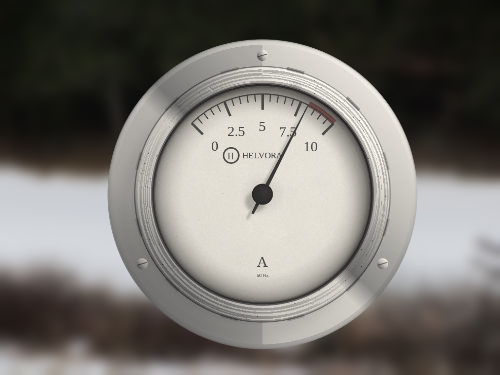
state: 8A
